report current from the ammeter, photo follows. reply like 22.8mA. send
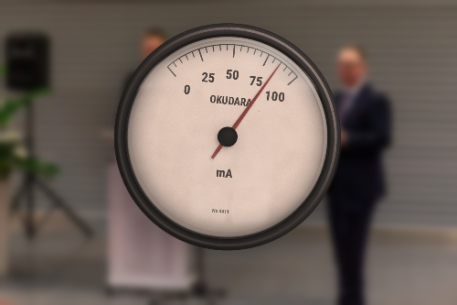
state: 85mA
